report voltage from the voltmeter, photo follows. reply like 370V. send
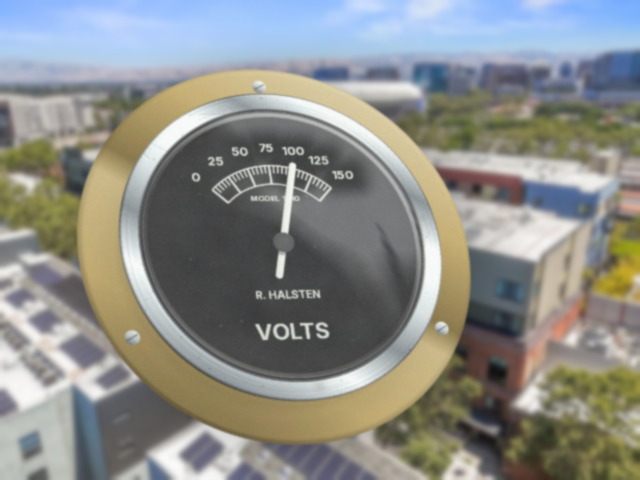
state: 100V
